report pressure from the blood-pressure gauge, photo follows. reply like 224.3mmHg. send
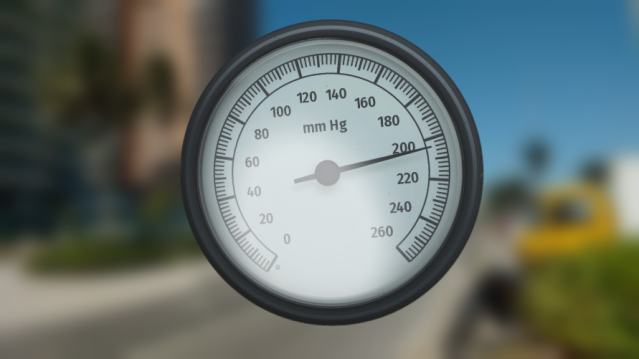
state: 204mmHg
